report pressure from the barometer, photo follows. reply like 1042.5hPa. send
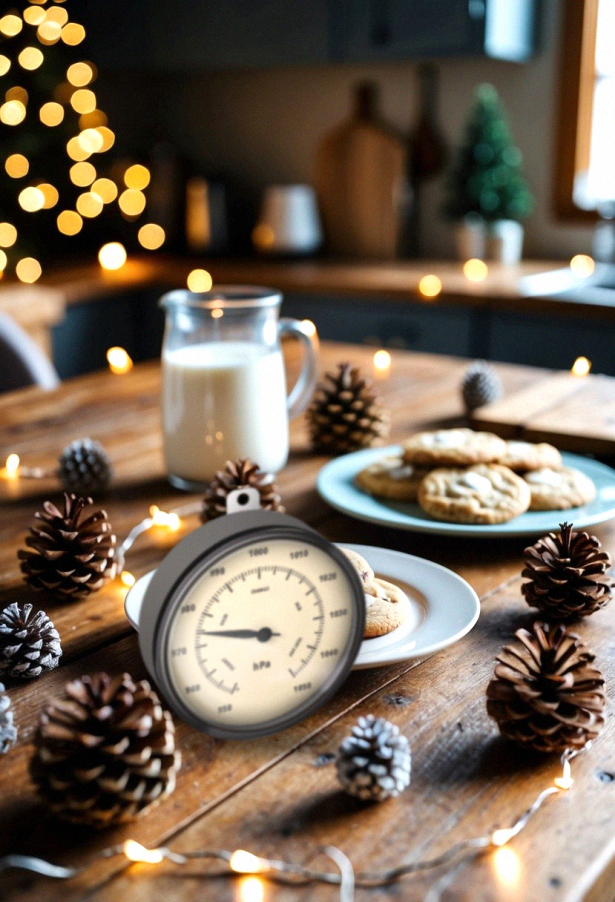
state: 975hPa
